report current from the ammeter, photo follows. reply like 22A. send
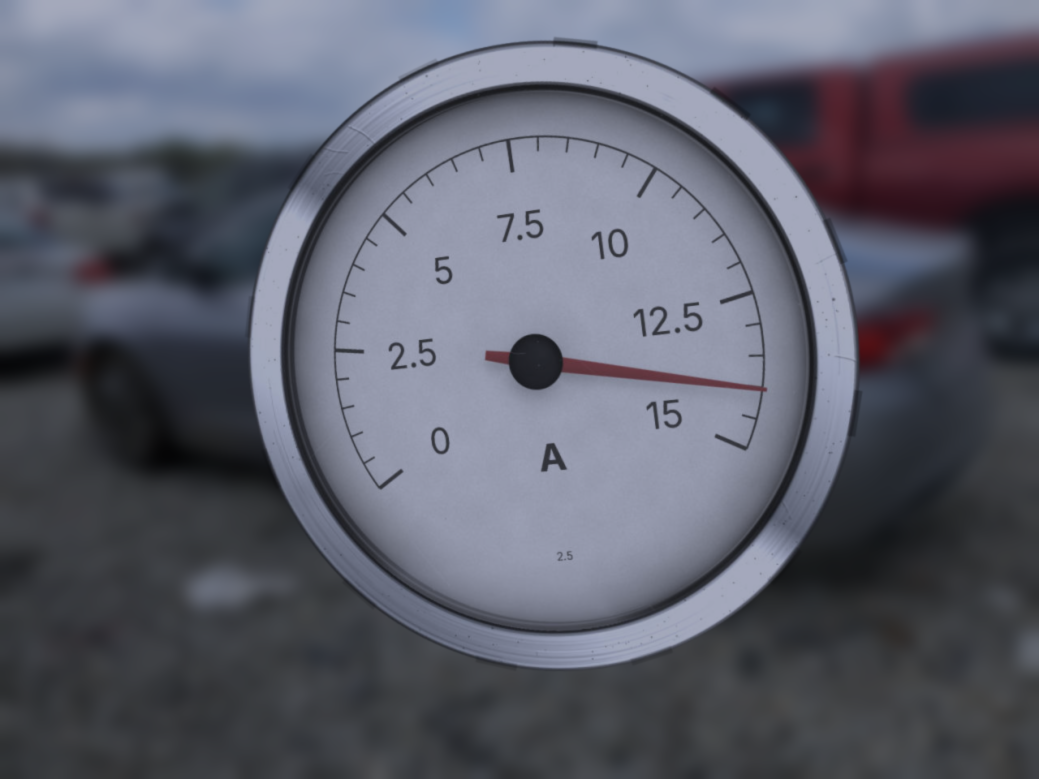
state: 14A
